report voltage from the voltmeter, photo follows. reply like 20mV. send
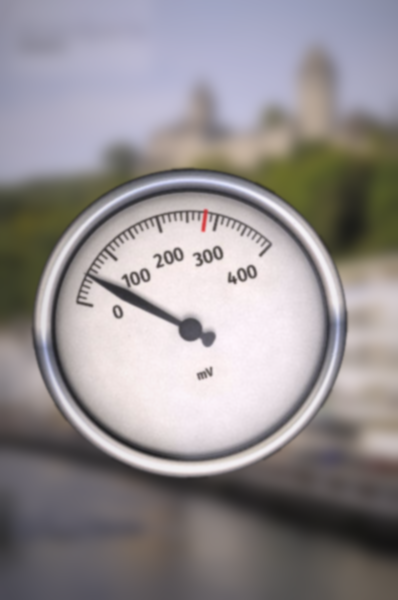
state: 50mV
